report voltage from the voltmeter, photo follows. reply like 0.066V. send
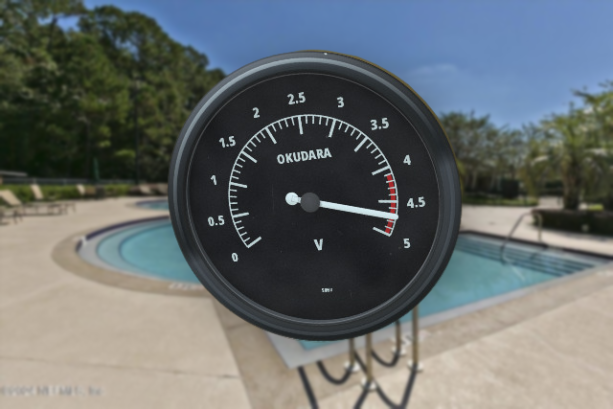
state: 4.7V
